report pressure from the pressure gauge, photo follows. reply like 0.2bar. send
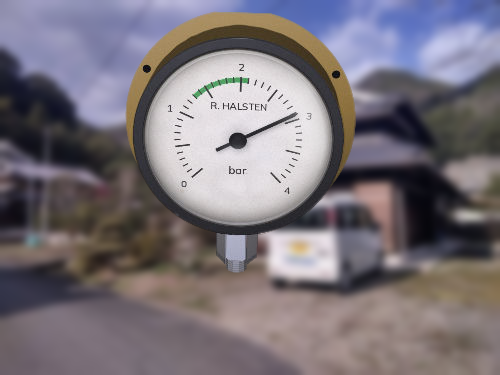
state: 2.9bar
